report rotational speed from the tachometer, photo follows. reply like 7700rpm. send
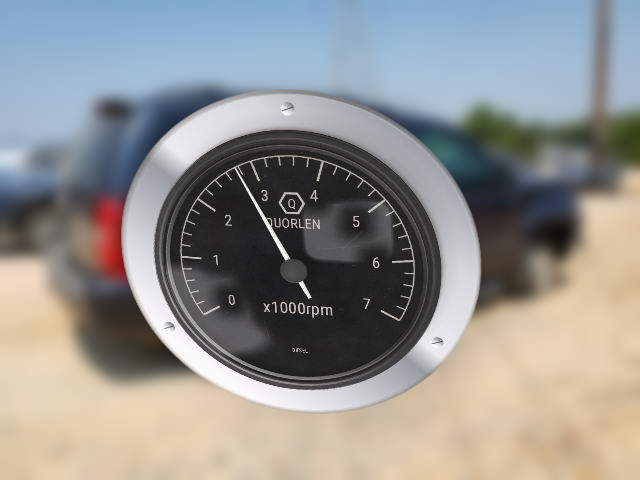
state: 2800rpm
